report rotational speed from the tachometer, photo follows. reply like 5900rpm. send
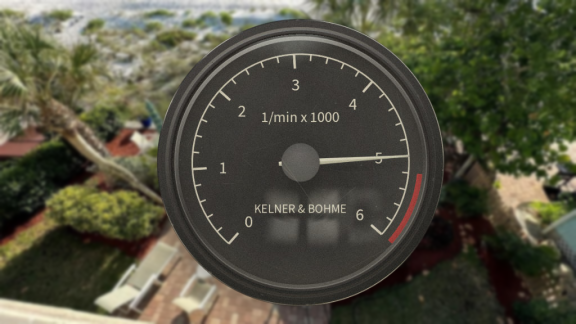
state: 5000rpm
